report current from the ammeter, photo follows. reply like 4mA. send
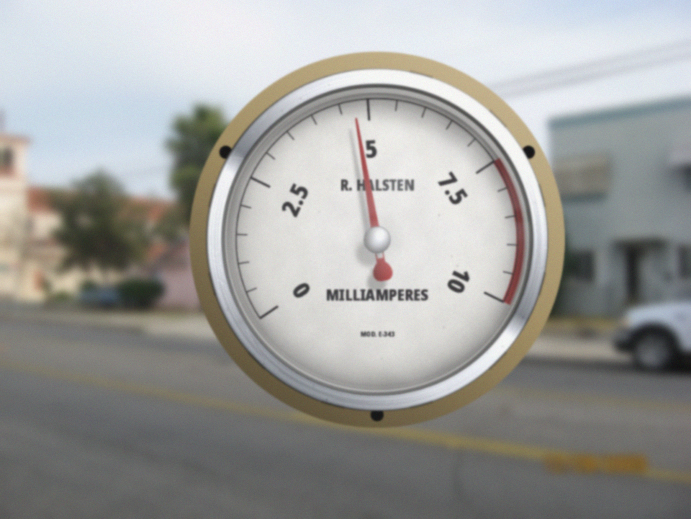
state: 4.75mA
